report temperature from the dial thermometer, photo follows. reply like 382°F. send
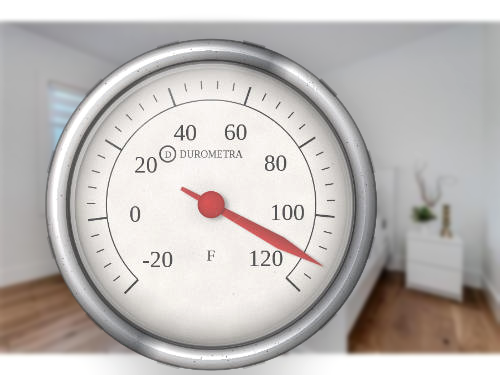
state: 112°F
